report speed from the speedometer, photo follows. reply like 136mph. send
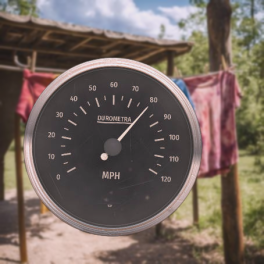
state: 80mph
